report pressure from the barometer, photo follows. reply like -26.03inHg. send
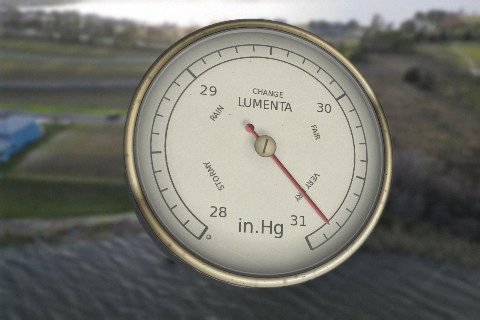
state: 30.85inHg
